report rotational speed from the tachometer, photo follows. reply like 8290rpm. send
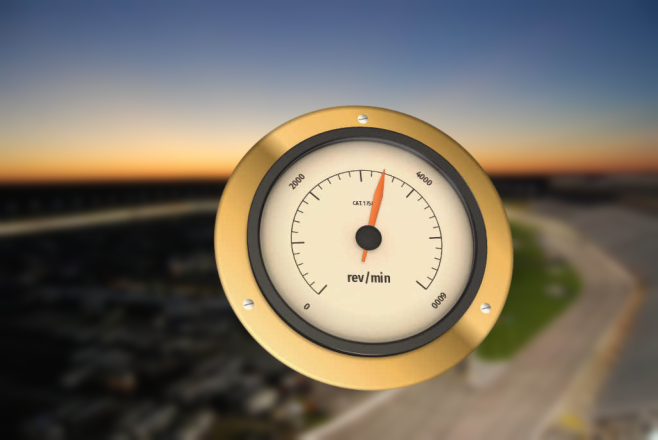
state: 3400rpm
